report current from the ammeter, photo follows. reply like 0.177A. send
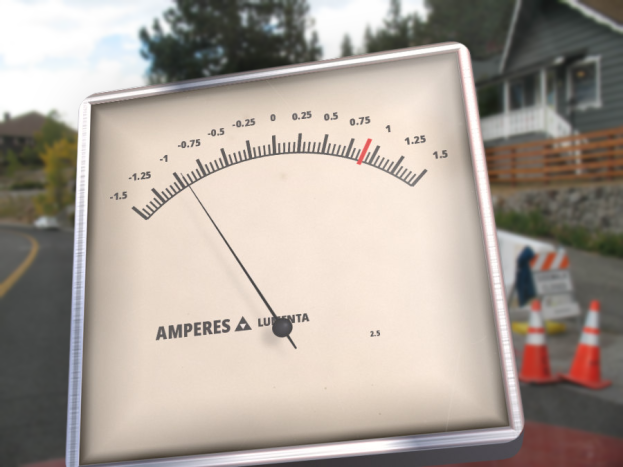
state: -0.95A
